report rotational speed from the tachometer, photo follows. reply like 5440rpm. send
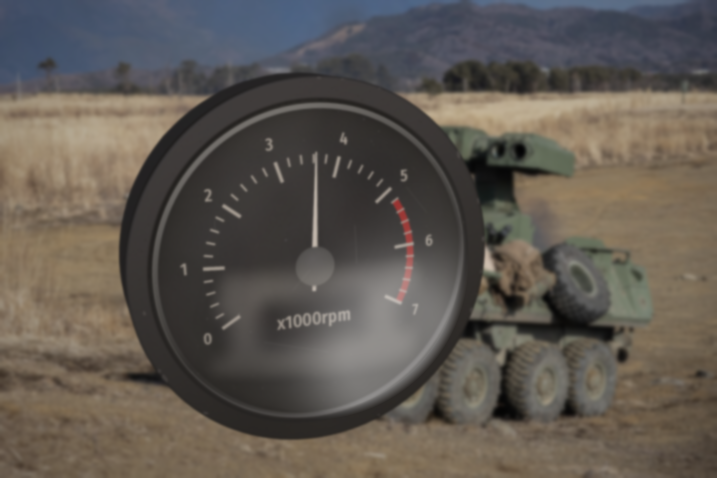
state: 3600rpm
